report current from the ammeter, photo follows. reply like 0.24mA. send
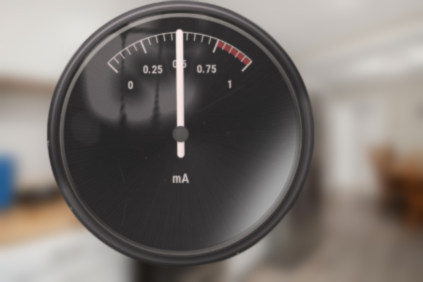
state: 0.5mA
